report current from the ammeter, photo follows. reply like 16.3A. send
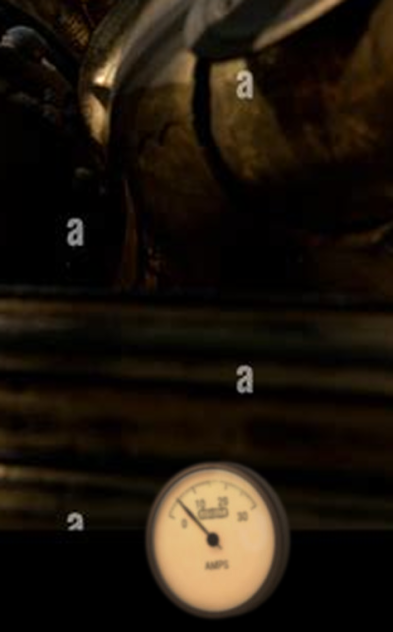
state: 5A
